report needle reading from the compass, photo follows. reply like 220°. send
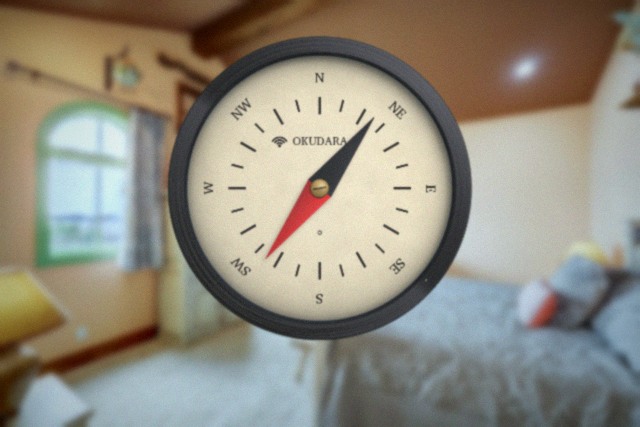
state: 217.5°
